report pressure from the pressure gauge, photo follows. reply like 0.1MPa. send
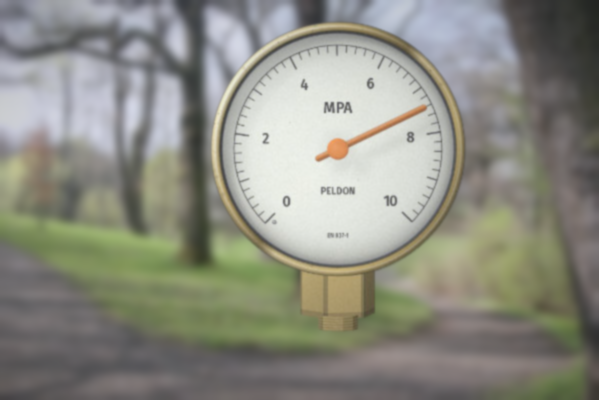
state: 7.4MPa
